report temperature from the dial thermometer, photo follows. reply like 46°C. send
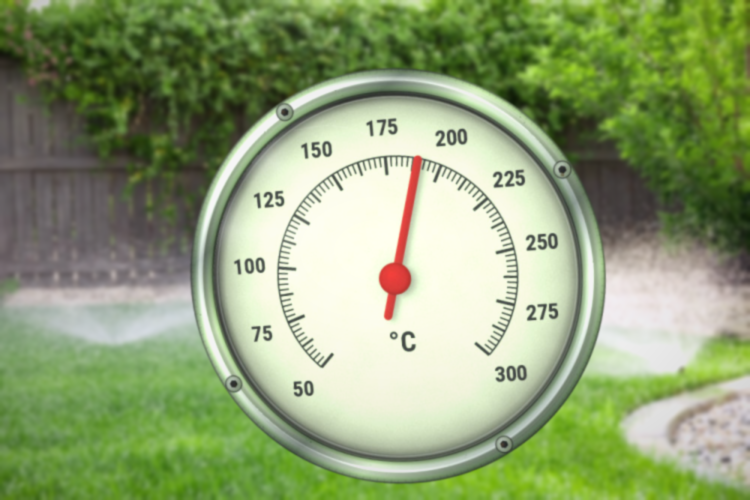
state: 190°C
